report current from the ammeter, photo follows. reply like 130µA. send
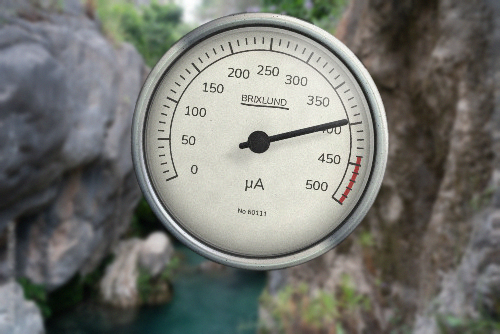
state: 395µA
